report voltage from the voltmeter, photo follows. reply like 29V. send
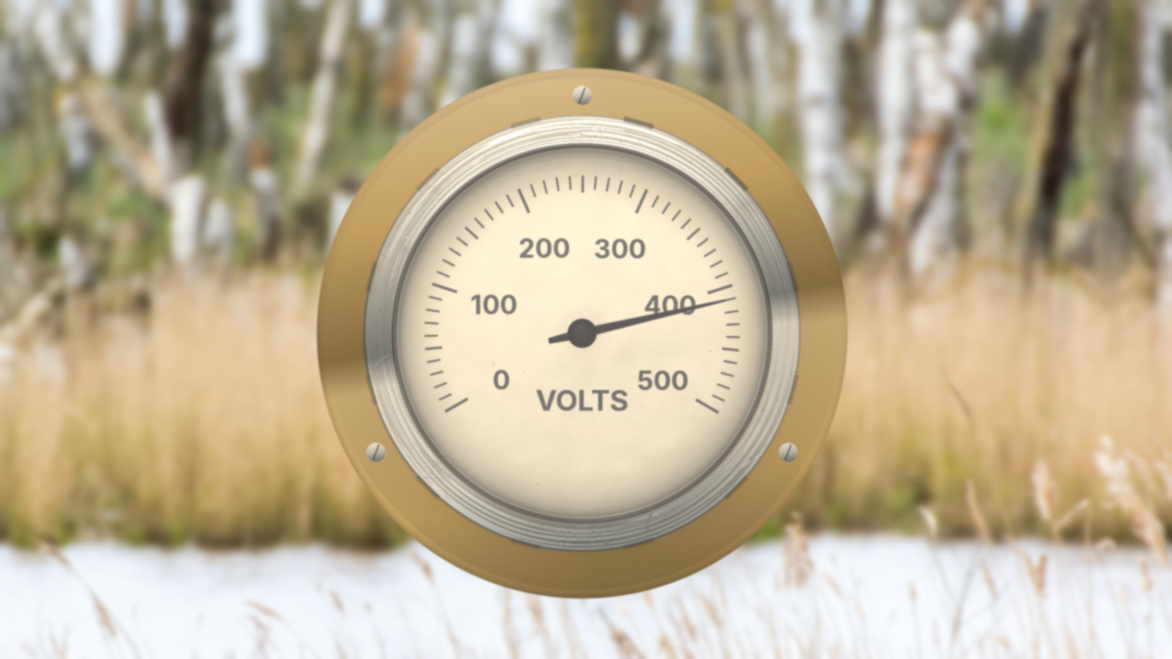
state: 410V
